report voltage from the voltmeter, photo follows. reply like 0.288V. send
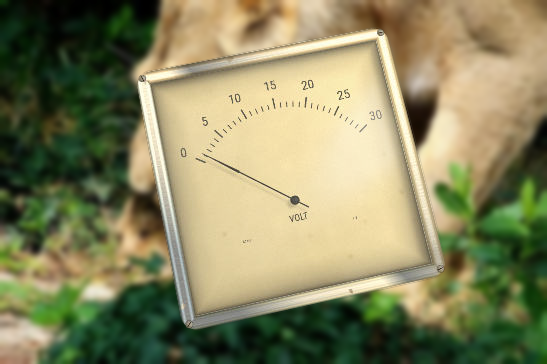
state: 1V
